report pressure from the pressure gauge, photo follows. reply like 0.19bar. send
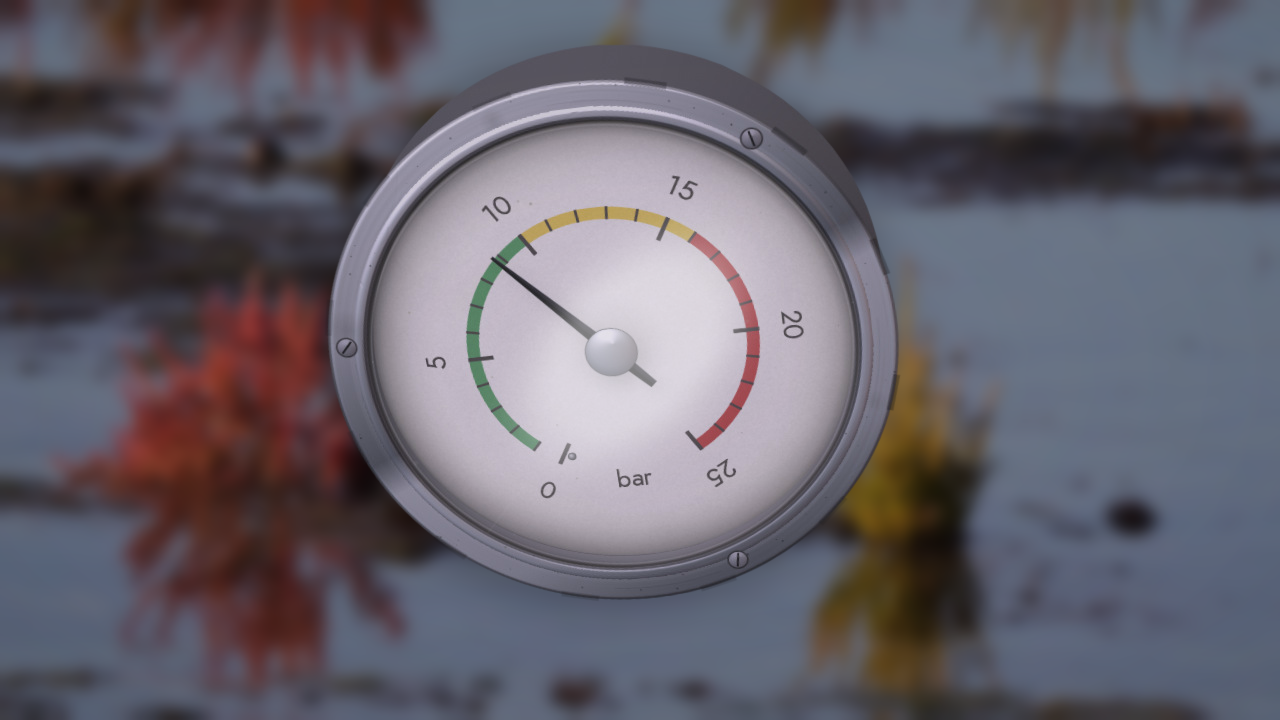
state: 9bar
